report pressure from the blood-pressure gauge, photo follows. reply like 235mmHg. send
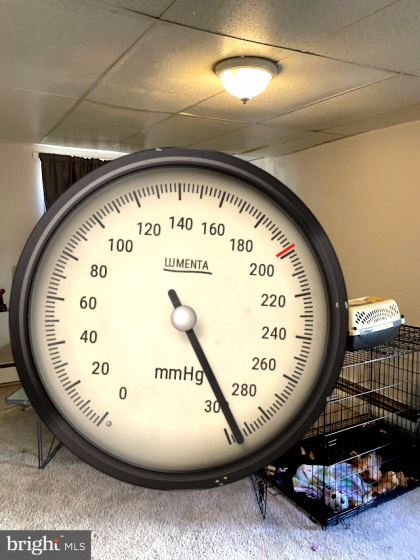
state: 296mmHg
